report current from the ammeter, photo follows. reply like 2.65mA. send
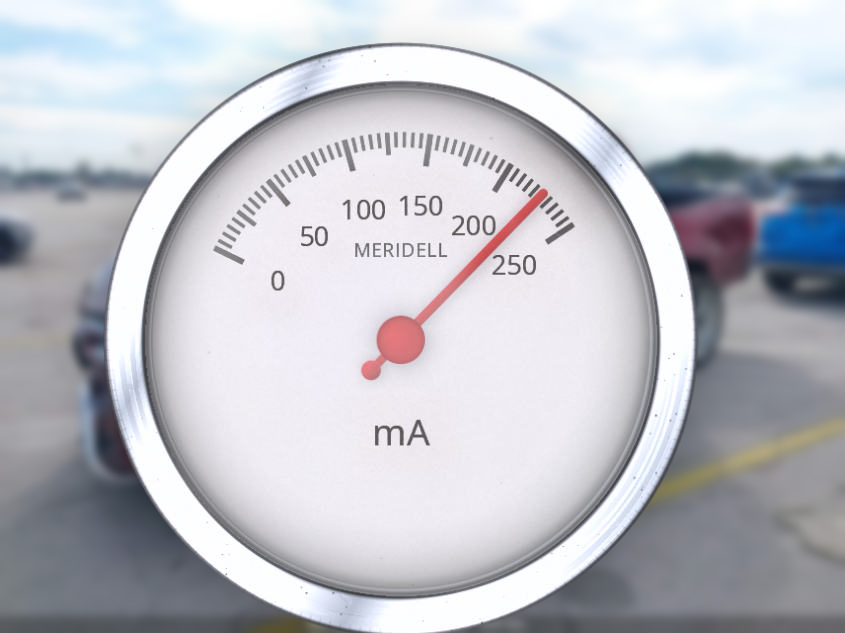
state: 225mA
